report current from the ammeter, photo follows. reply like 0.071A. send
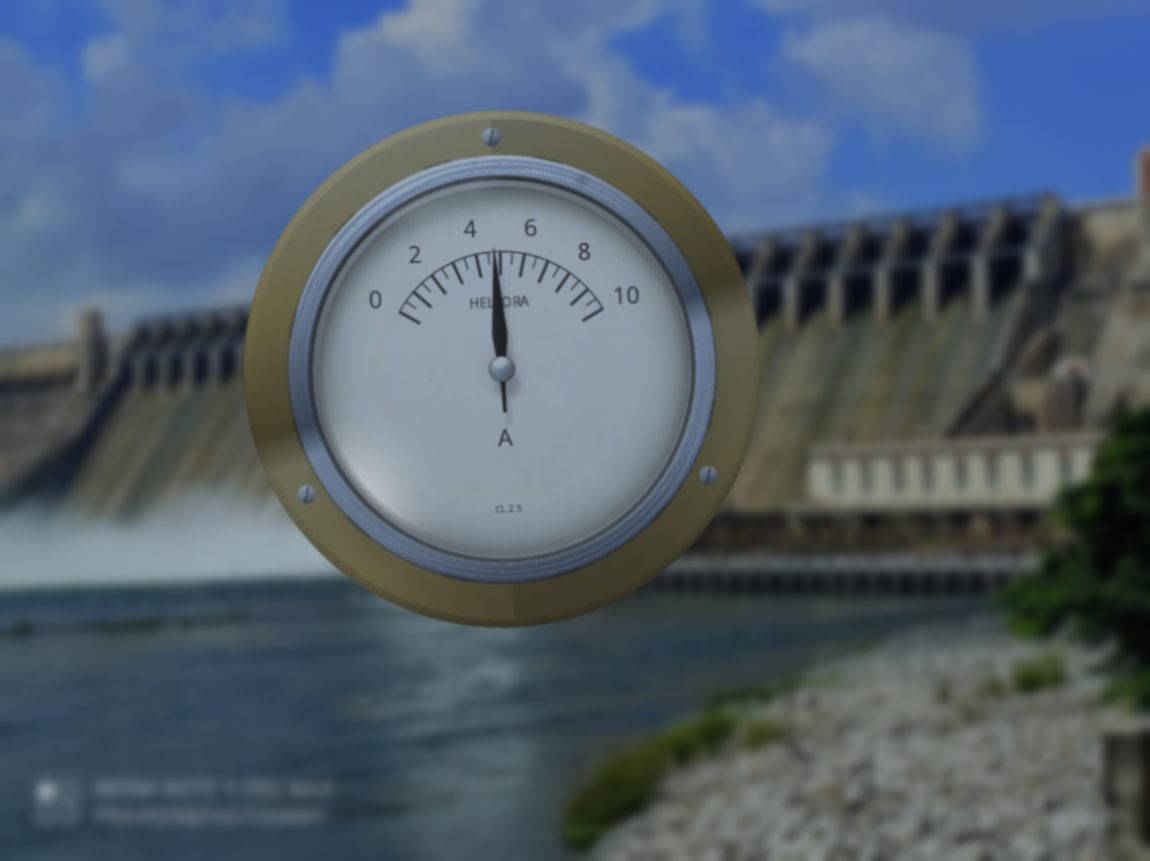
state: 4.75A
